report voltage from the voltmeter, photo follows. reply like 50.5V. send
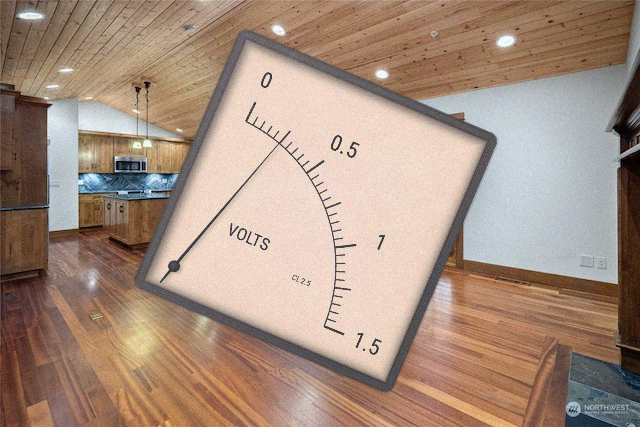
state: 0.25V
